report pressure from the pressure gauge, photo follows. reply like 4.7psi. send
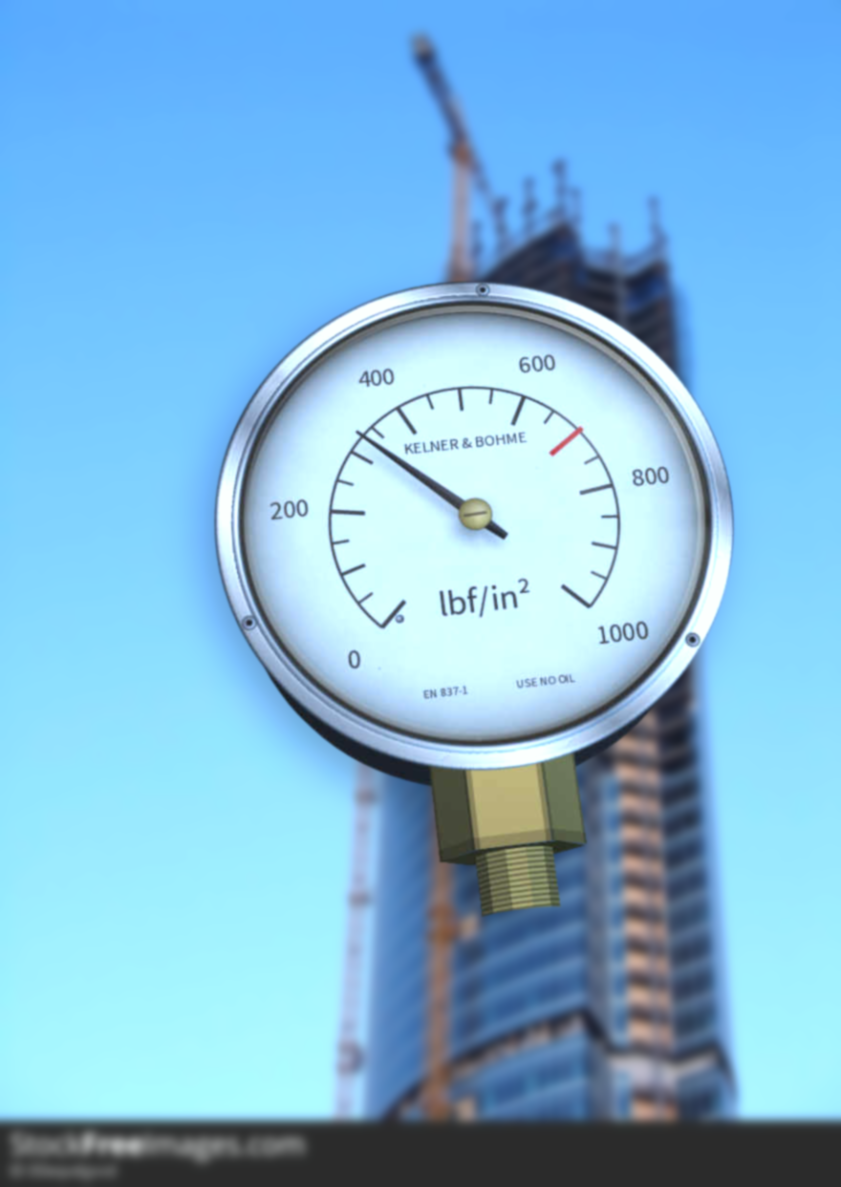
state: 325psi
